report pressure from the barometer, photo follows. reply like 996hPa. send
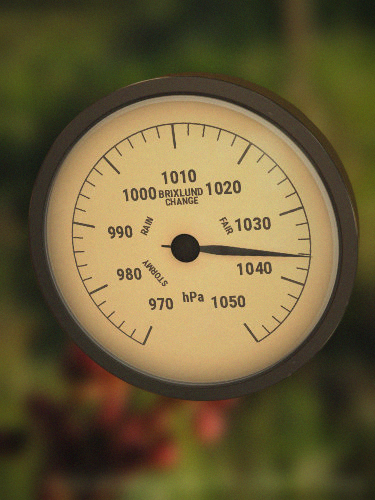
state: 1036hPa
